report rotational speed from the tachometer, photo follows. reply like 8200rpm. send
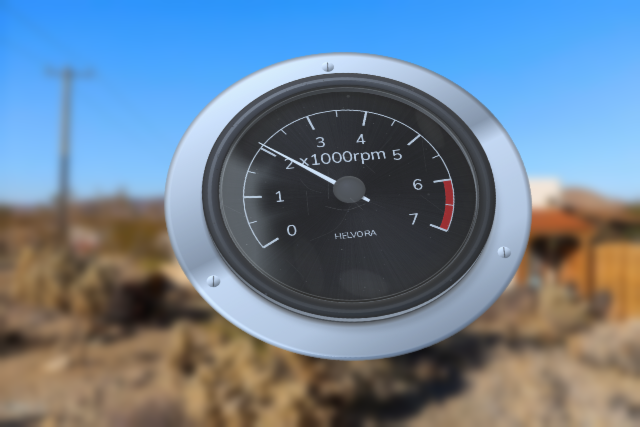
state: 2000rpm
